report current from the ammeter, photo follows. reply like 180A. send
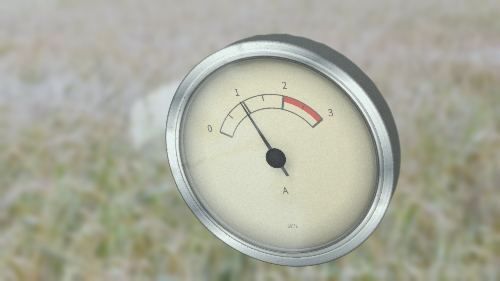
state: 1A
